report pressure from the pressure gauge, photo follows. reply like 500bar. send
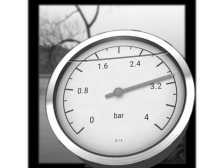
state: 3.1bar
